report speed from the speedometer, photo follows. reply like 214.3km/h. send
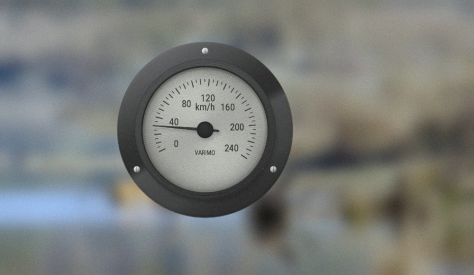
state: 30km/h
